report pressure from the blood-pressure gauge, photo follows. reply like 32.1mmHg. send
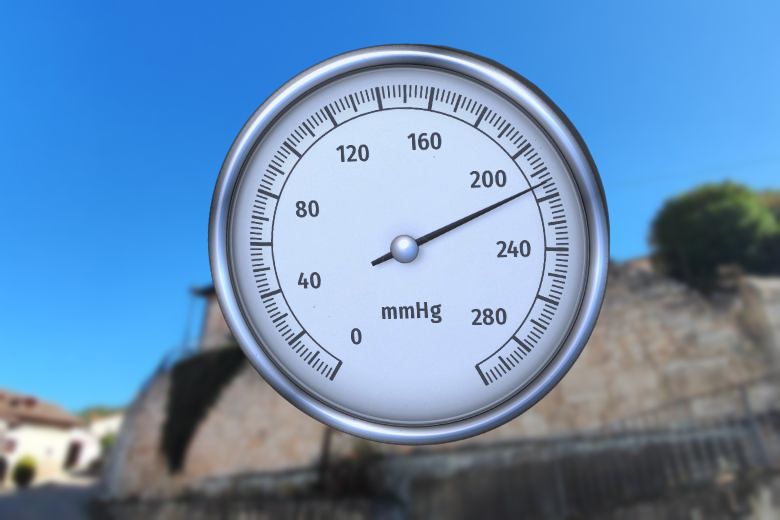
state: 214mmHg
